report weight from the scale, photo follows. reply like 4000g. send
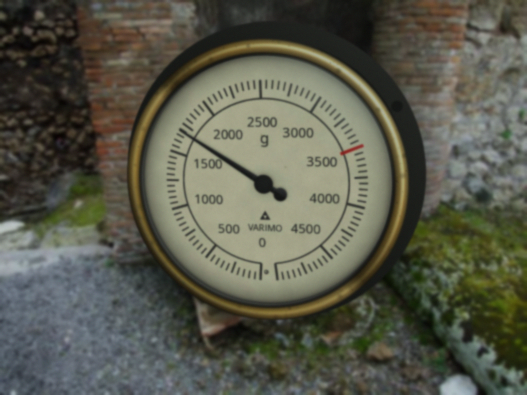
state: 1700g
